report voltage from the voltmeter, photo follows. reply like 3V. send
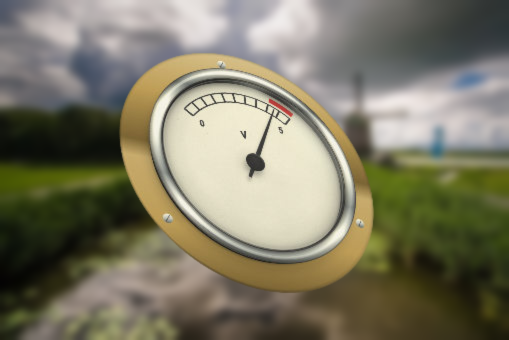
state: 4.25V
